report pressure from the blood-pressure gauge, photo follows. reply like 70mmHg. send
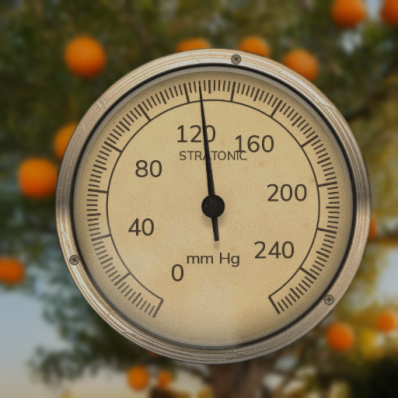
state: 126mmHg
